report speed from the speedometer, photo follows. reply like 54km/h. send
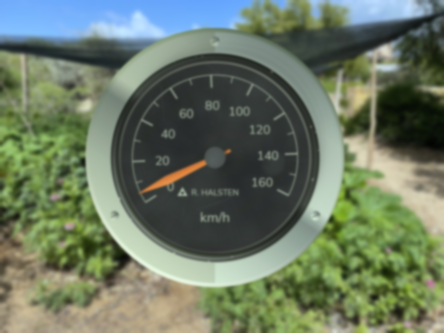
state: 5km/h
